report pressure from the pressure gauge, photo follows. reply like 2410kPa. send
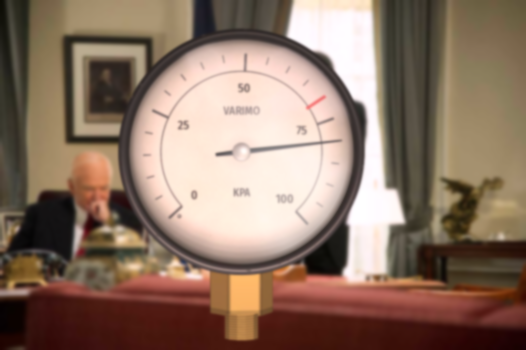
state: 80kPa
